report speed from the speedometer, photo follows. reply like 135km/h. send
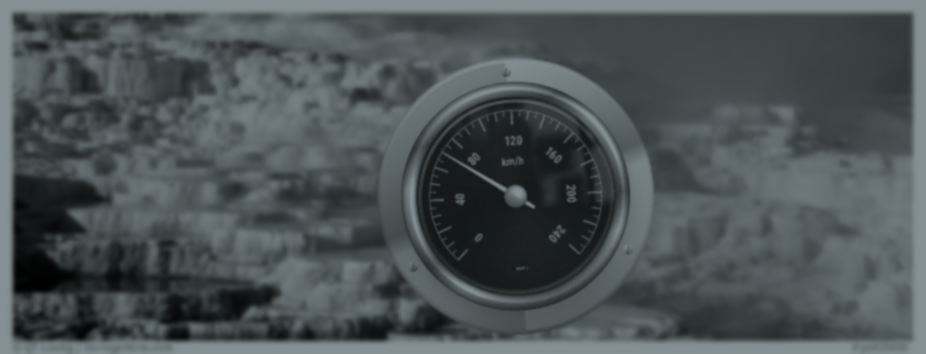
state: 70km/h
